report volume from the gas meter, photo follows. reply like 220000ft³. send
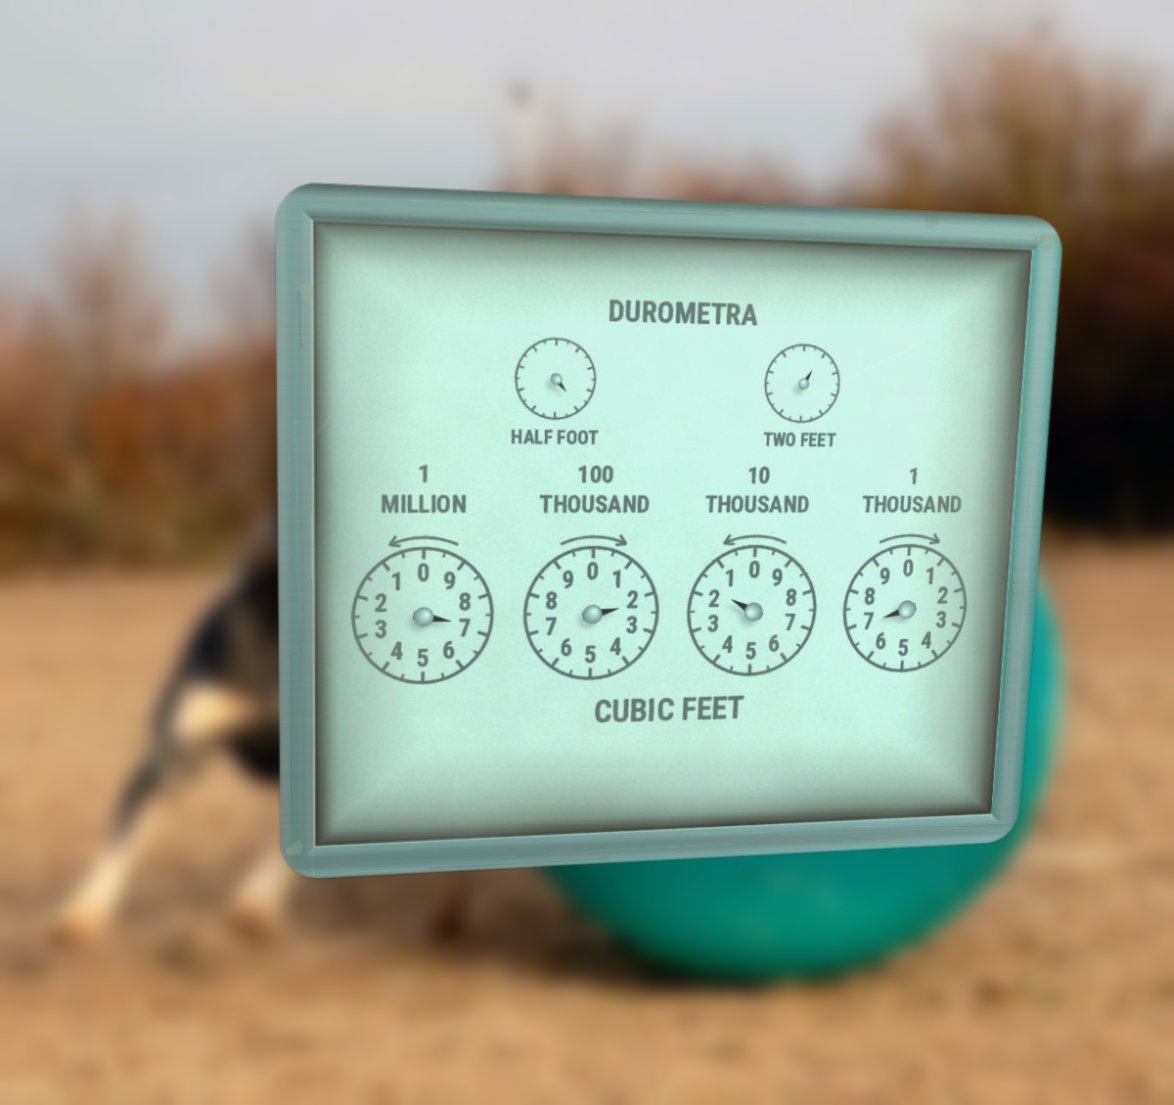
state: 721700ft³
